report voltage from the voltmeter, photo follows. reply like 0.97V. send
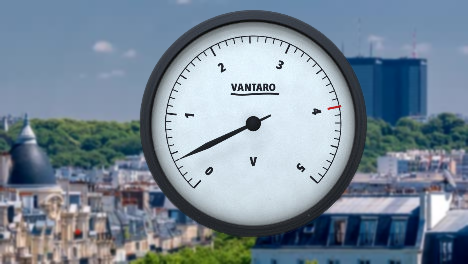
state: 0.4V
